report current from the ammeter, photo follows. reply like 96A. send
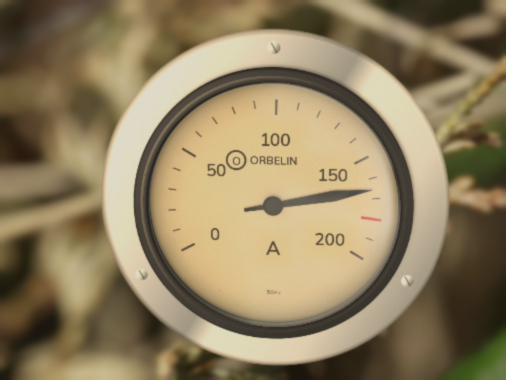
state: 165A
